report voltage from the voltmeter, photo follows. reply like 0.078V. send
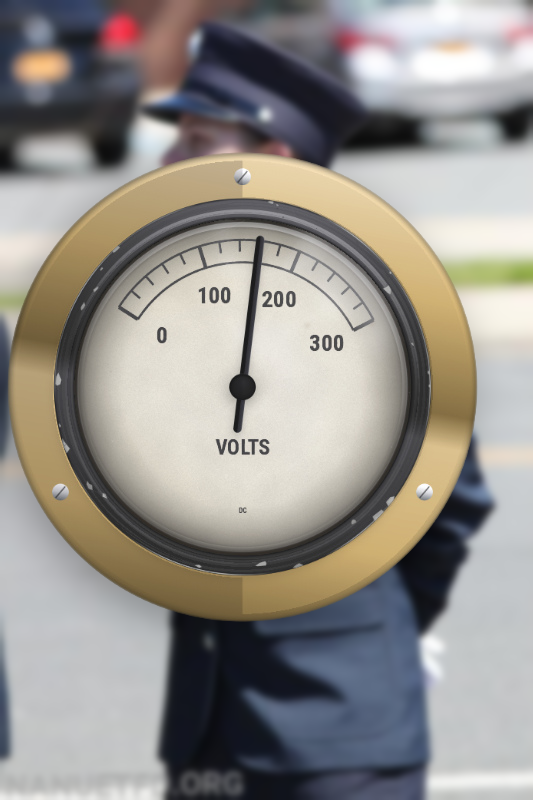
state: 160V
